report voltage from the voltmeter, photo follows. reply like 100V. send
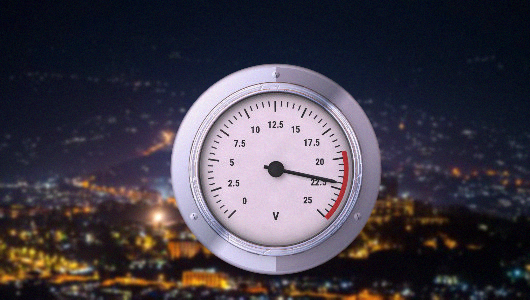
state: 22V
